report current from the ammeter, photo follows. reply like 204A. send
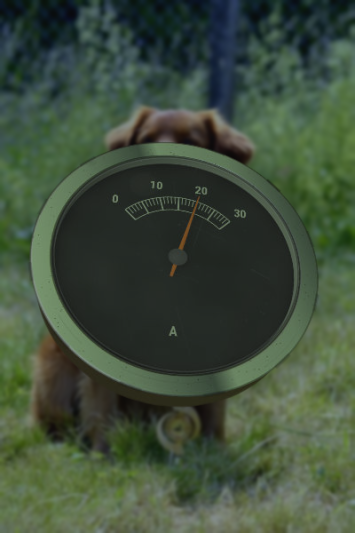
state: 20A
